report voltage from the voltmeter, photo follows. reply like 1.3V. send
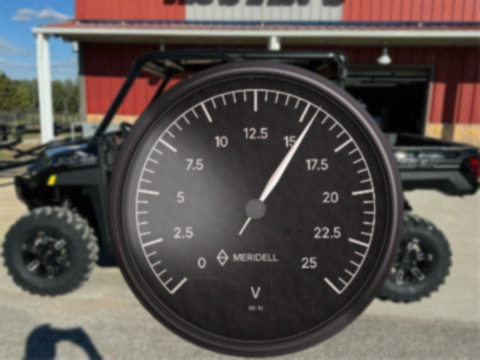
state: 15.5V
